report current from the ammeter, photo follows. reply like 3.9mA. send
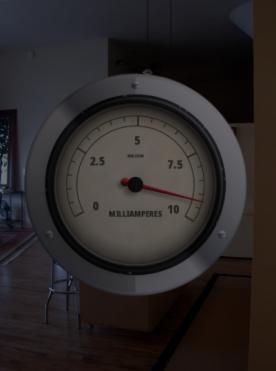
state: 9.25mA
